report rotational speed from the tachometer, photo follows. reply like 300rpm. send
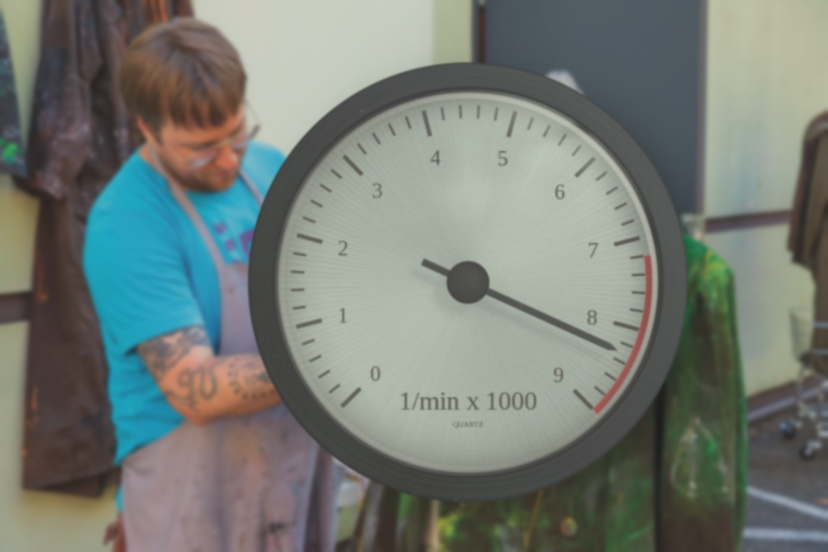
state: 8300rpm
